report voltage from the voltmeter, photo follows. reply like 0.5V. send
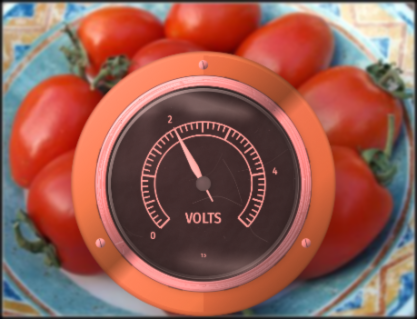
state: 2V
